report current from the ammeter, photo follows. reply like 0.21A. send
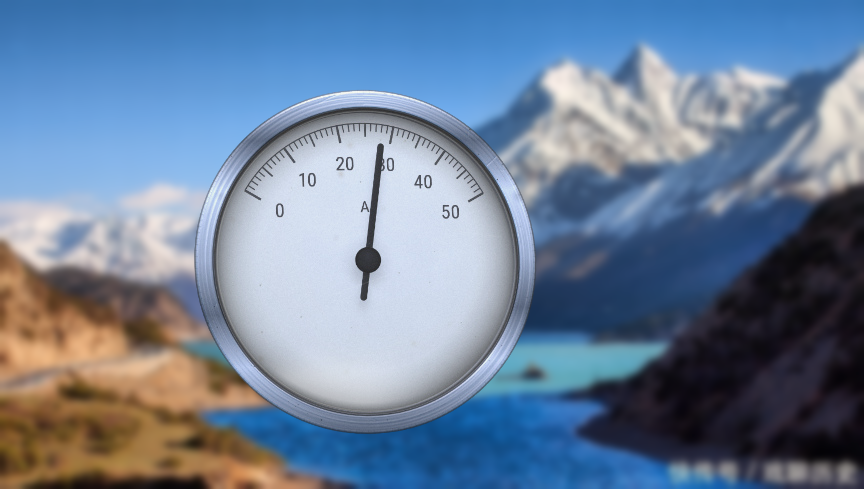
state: 28A
